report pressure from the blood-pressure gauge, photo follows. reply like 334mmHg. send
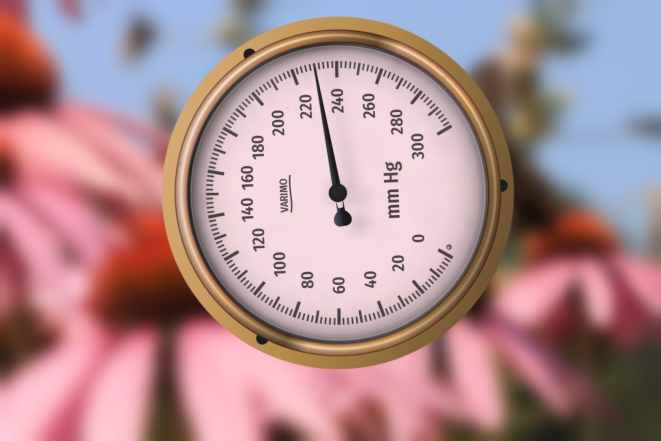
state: 230mmHg
